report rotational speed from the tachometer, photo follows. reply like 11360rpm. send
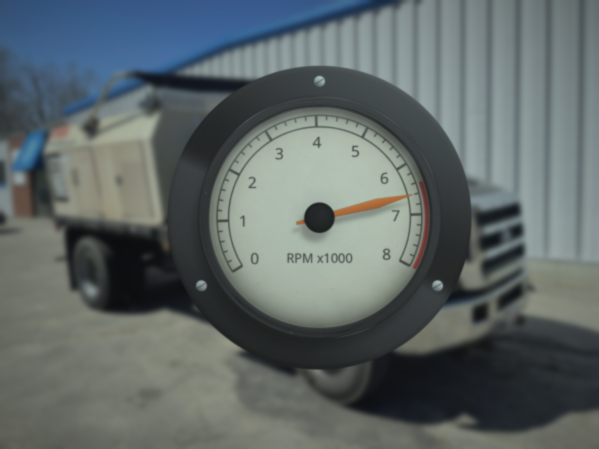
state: 6600rpm
